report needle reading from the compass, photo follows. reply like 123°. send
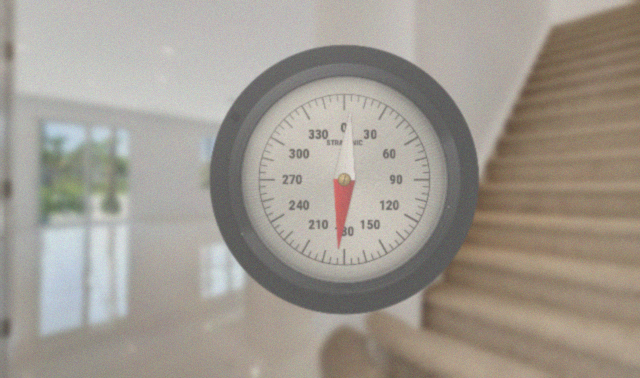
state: 185°
